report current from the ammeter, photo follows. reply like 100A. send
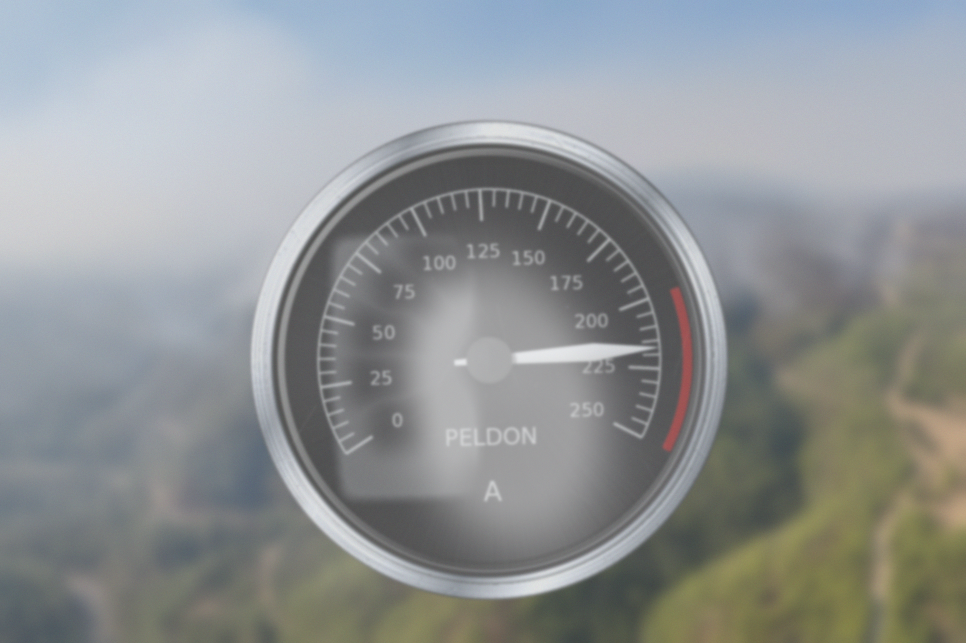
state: 217.5A
